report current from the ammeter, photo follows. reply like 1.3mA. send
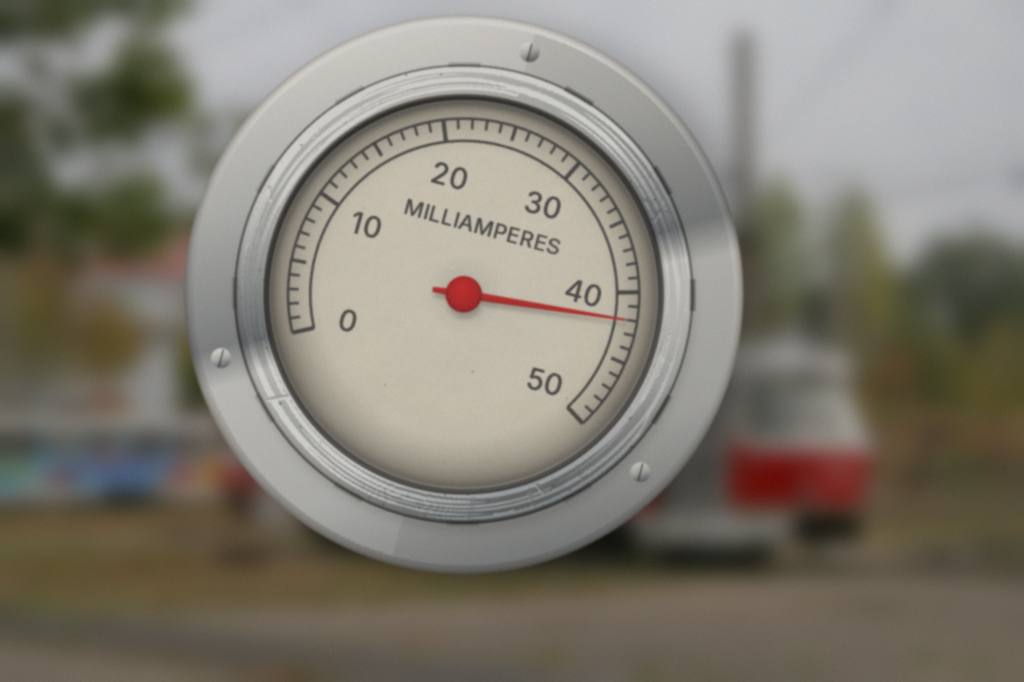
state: 42mA
